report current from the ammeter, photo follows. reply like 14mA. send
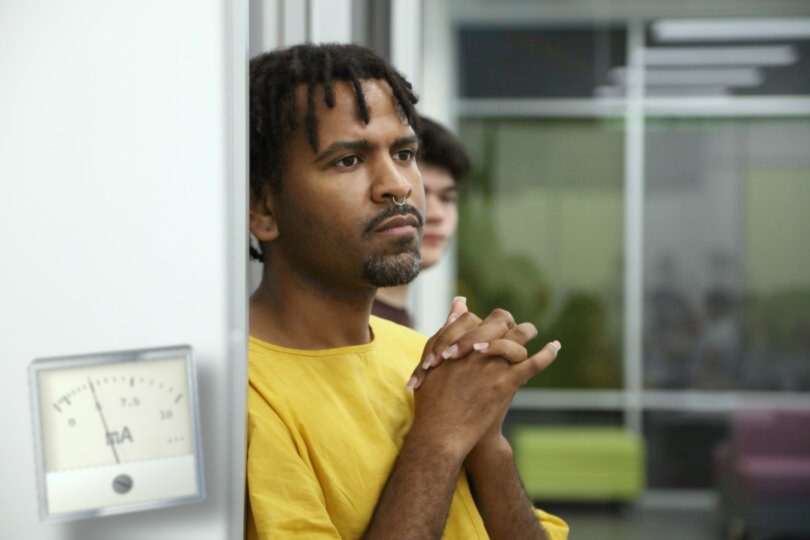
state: 5mA
